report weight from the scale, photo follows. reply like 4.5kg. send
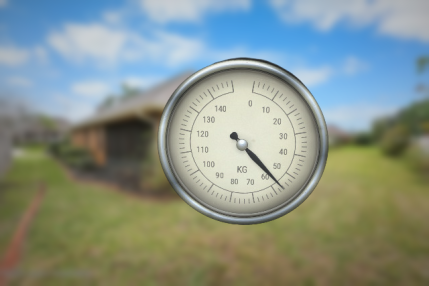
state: 56kg
